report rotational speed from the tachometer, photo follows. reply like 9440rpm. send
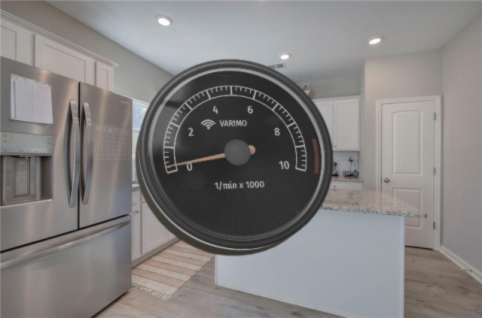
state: 200rpm
